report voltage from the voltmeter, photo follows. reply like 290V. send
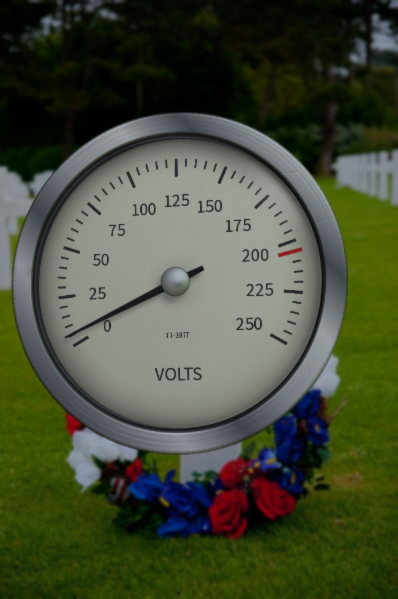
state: 5V
